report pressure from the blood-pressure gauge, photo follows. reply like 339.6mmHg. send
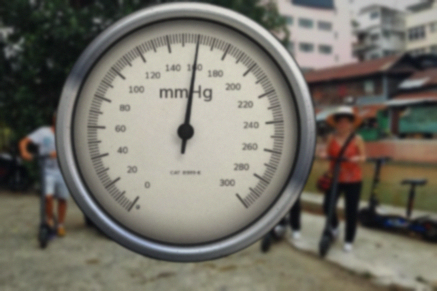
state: 160mmHg
